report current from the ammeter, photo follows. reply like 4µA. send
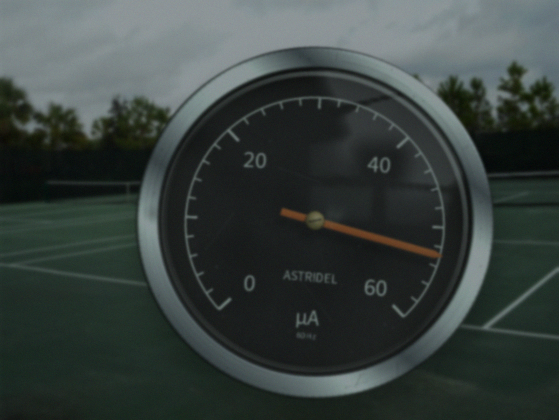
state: 53µA
